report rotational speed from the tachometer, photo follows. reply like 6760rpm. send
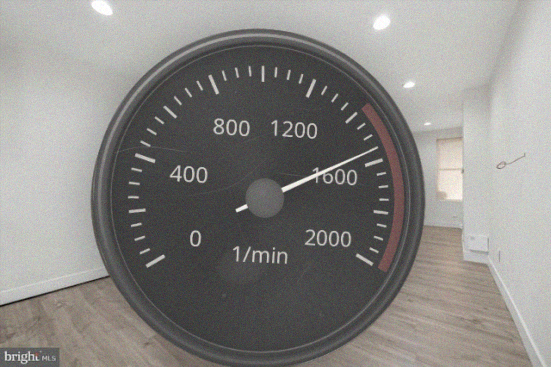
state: 1550rpm
